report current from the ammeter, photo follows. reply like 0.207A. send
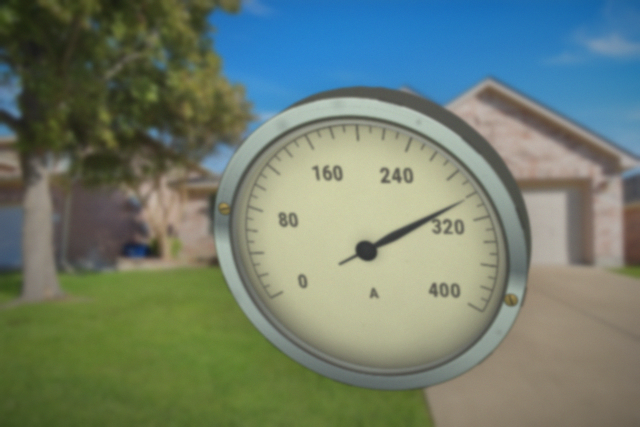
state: 300A
